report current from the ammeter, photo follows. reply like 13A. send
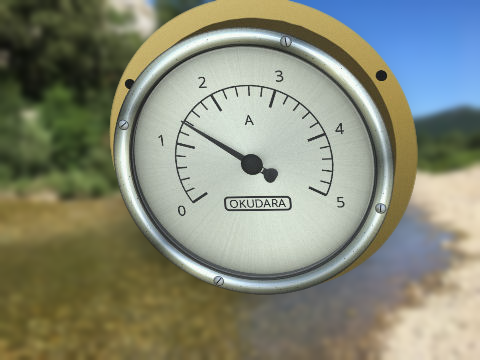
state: 1.4A
